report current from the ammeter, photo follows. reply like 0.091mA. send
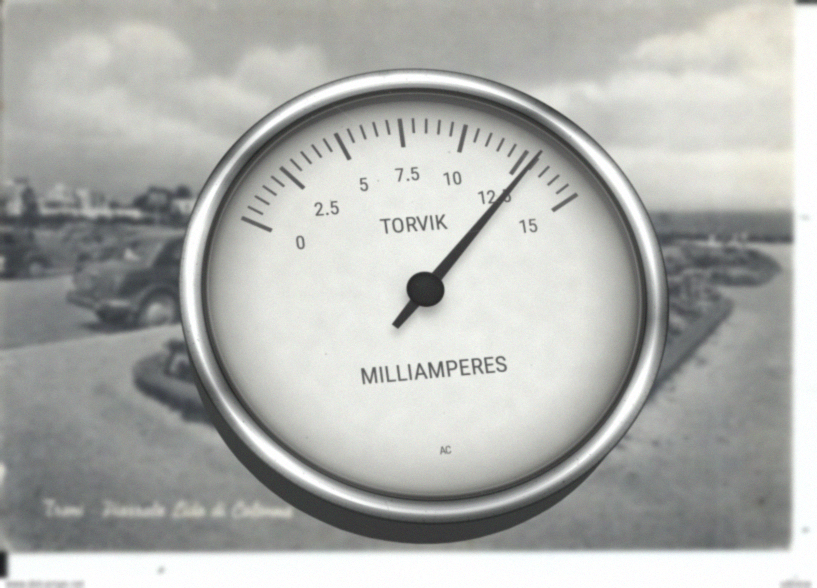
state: 13mA
